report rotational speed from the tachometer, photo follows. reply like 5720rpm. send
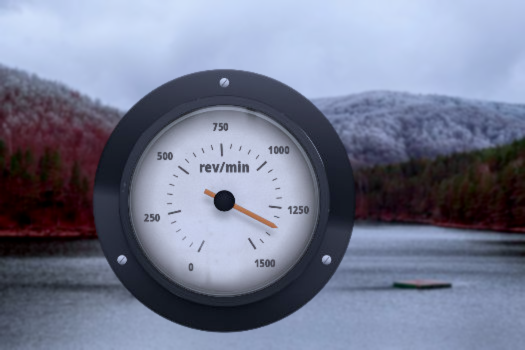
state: 1350rpm
